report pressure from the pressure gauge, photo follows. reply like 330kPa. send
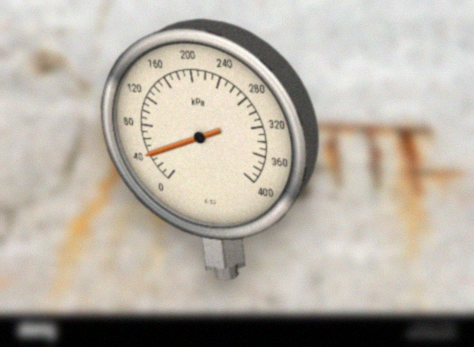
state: 40kPa
